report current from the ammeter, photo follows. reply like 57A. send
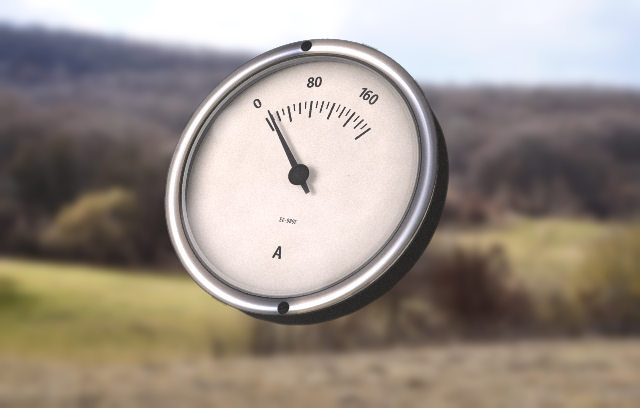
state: 10A
